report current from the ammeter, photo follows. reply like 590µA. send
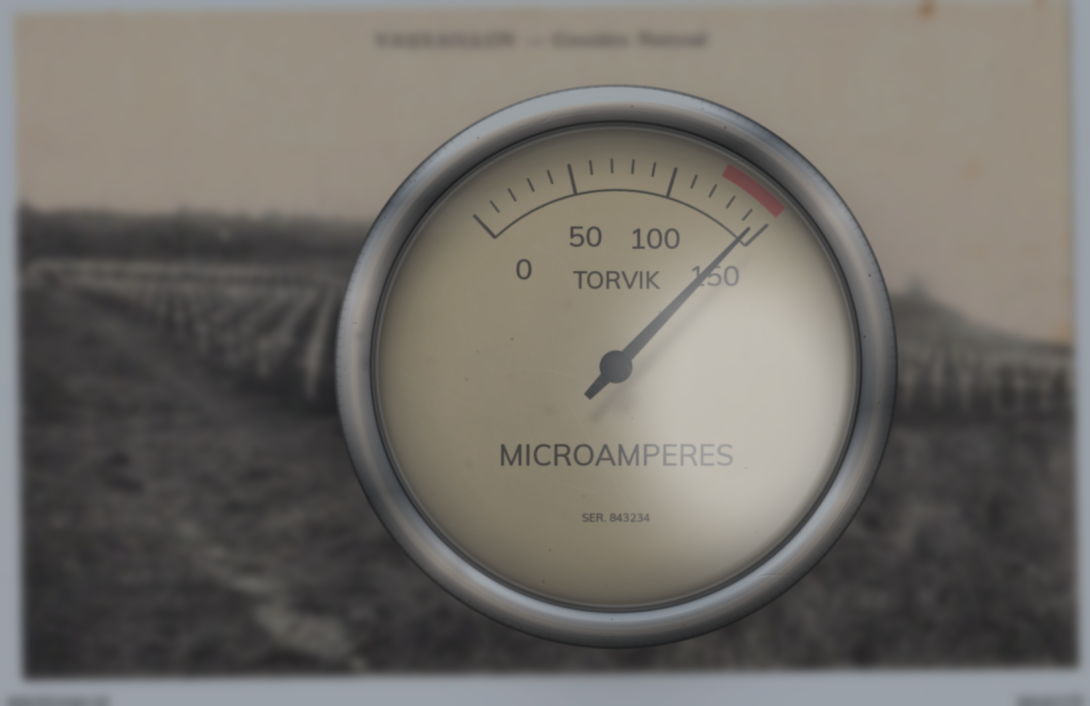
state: 145µA
